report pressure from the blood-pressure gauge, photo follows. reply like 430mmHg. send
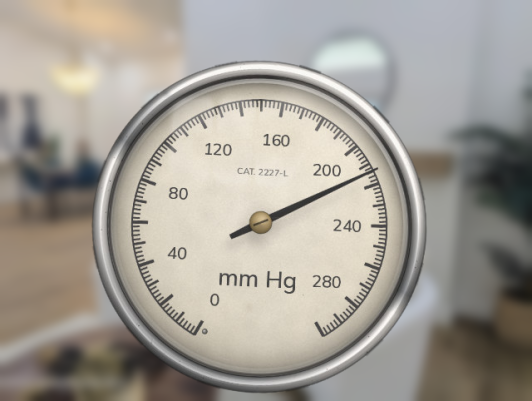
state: 214mmHg
